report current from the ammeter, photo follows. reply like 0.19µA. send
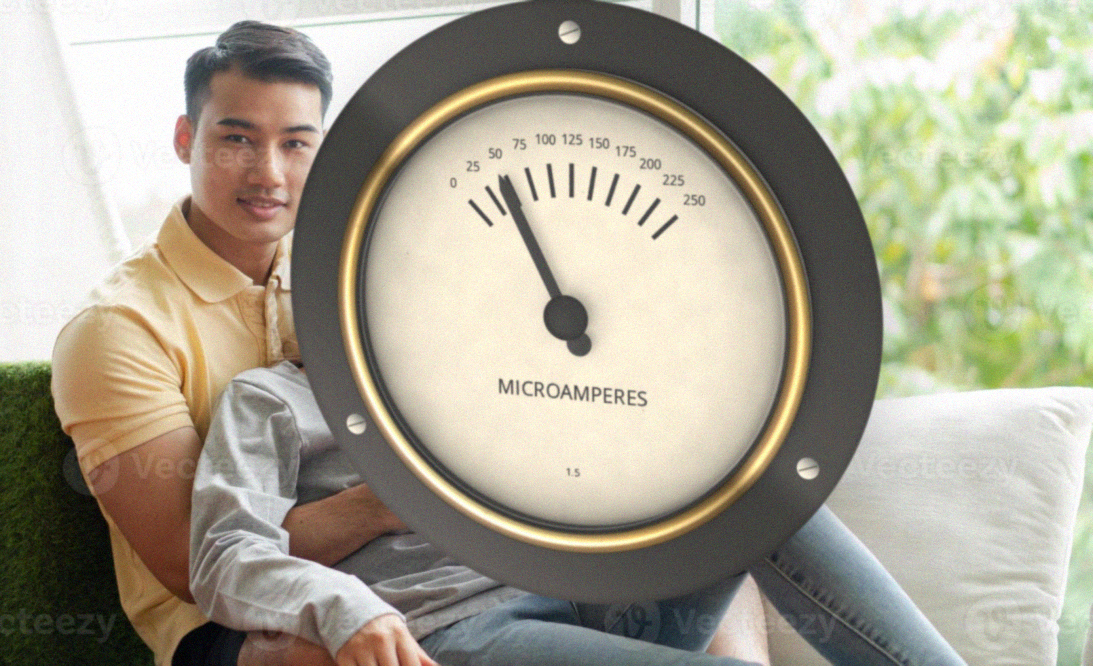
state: 50µA
